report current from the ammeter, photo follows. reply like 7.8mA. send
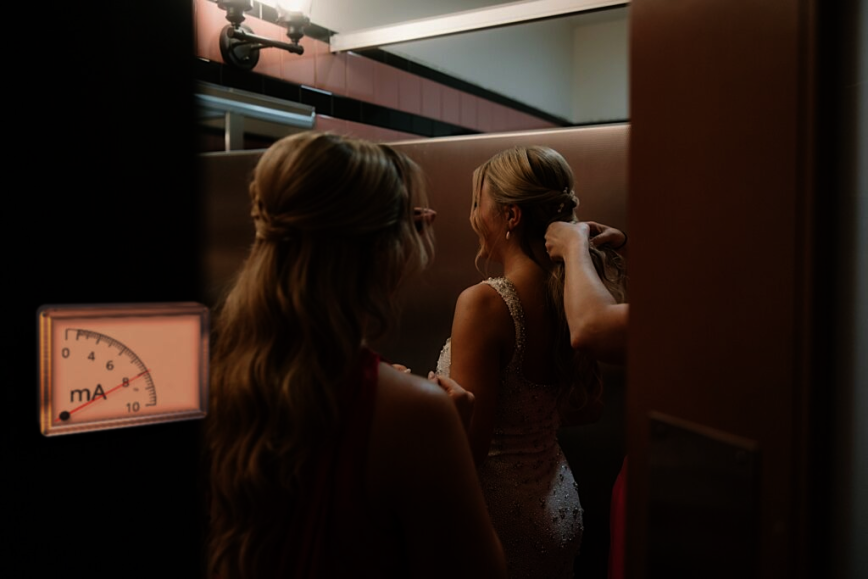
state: 8mA
